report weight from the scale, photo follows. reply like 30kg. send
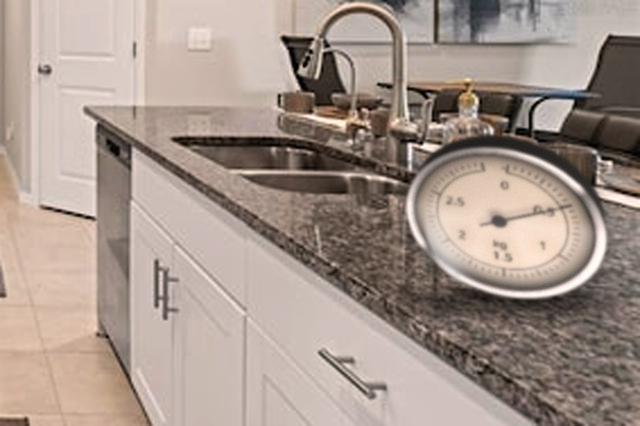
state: 0.5kg
